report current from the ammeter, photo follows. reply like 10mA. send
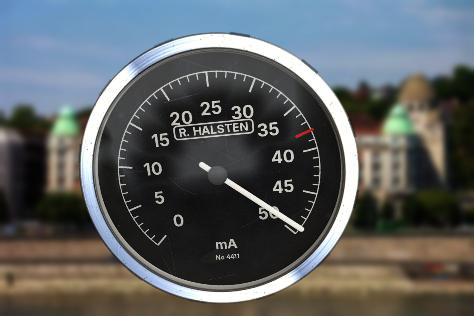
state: 49mA
